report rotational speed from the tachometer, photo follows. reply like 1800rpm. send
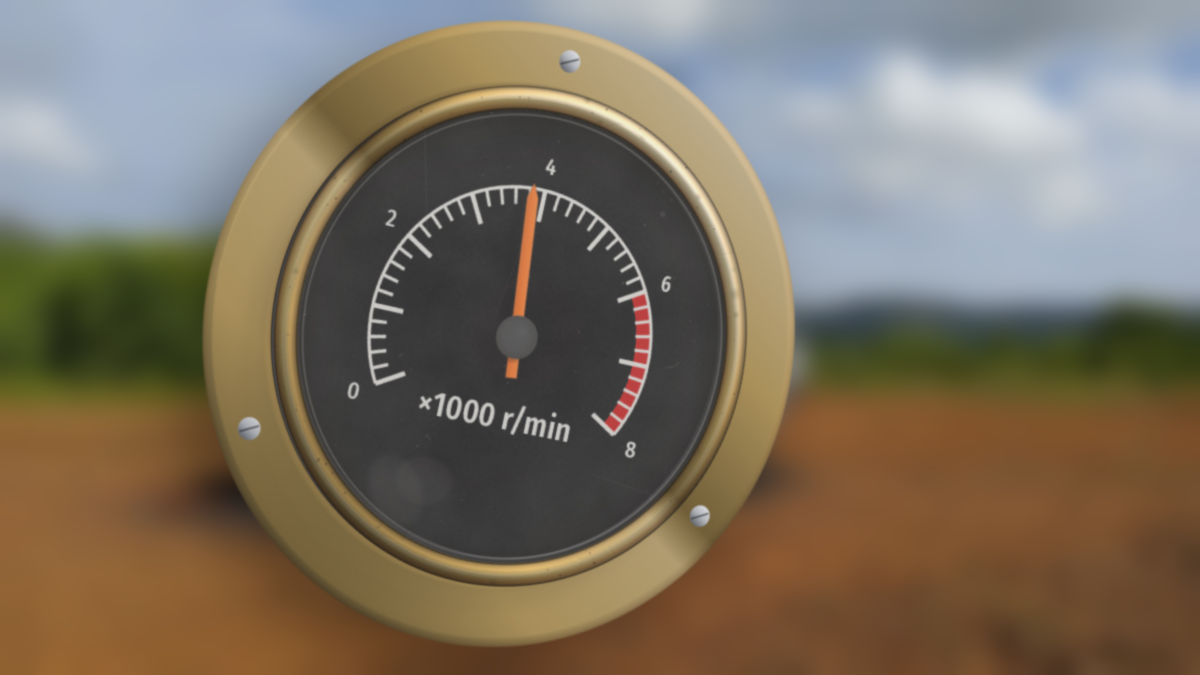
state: 3800rpm
